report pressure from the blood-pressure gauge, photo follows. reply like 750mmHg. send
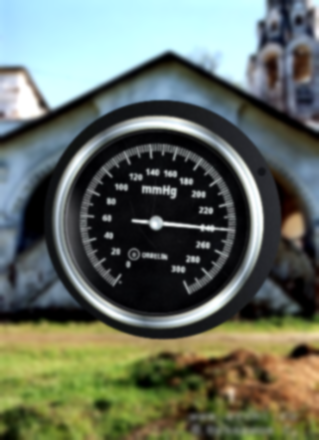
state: 240mmHg
